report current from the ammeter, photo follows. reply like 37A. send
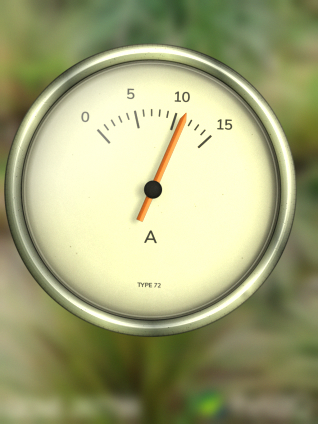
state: 11A
